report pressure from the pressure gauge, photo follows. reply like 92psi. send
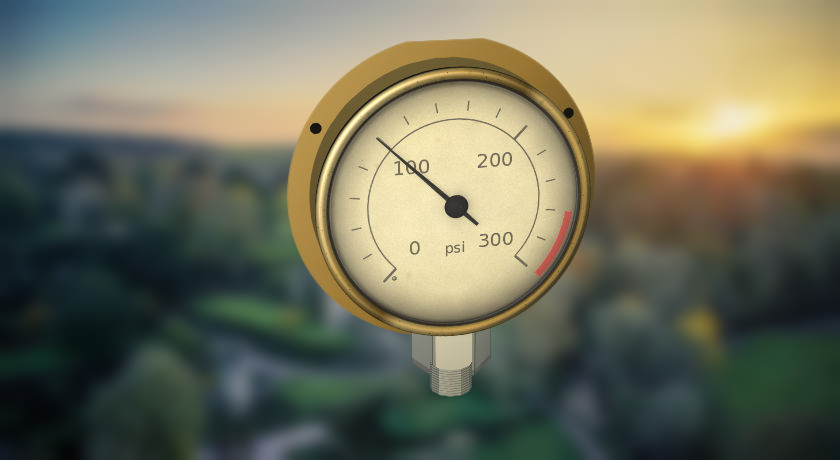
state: 100psi
